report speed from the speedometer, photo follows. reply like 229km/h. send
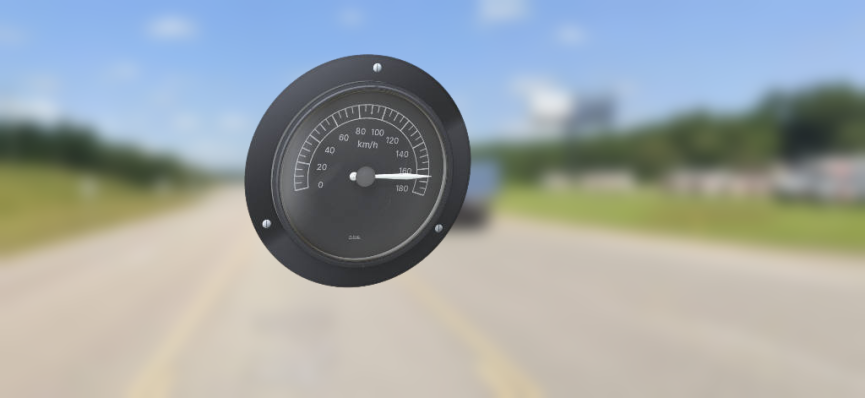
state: 165km/h
